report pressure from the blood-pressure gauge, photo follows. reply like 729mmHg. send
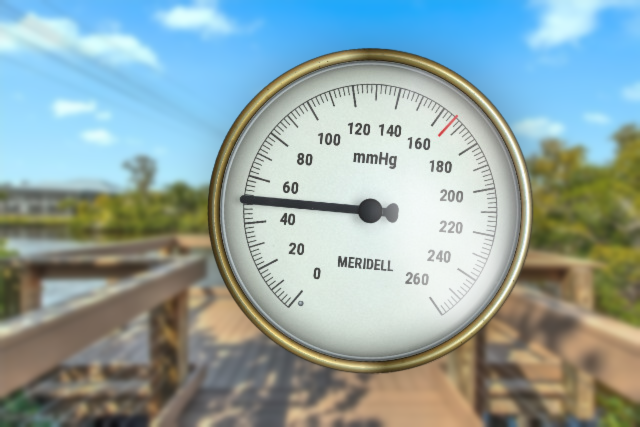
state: 50mmHg
